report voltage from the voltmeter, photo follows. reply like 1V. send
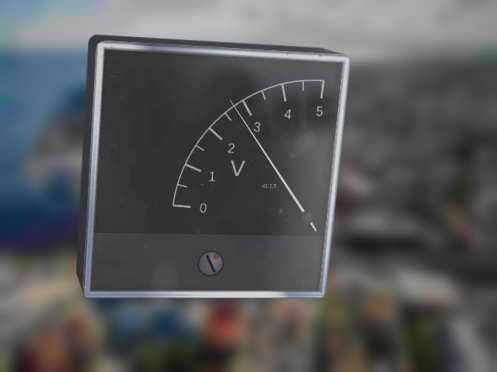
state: 2.75V
